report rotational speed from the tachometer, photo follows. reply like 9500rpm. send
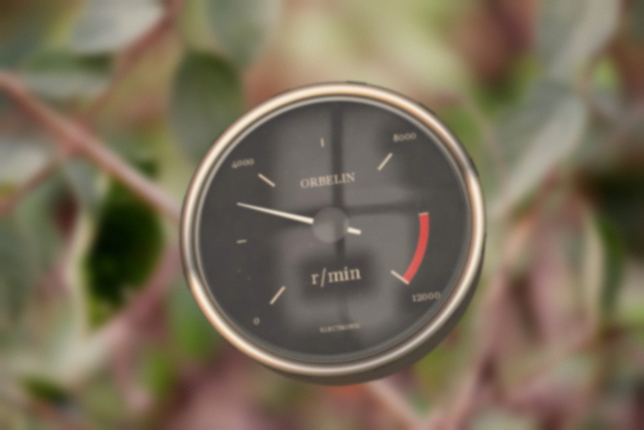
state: 3000rpm
